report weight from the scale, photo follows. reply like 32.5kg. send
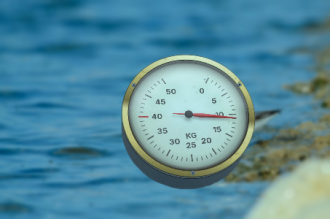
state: 11kg
